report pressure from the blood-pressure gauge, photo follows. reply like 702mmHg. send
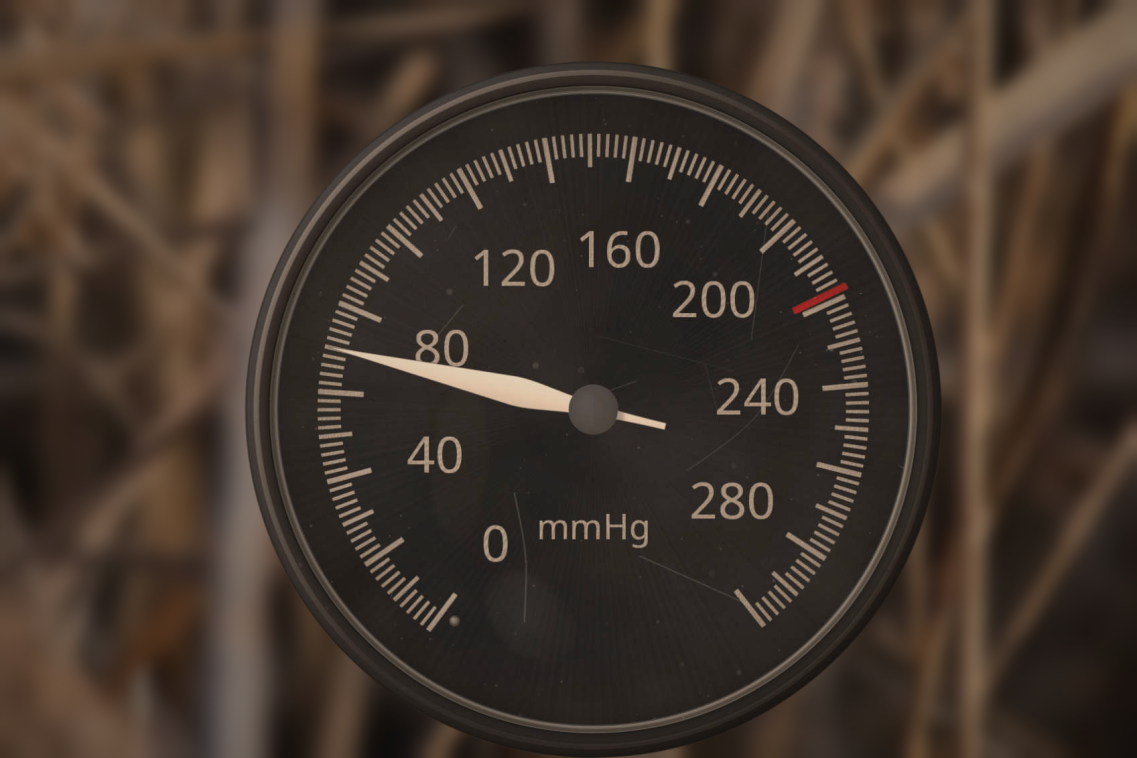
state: 70mmHg
